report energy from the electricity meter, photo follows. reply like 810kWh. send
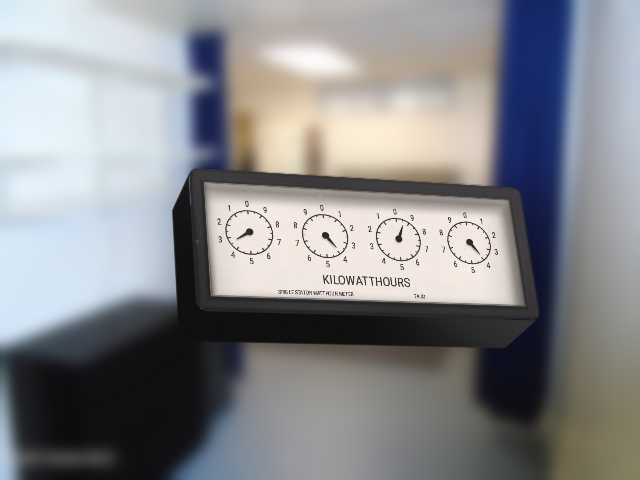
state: 3394kWh
